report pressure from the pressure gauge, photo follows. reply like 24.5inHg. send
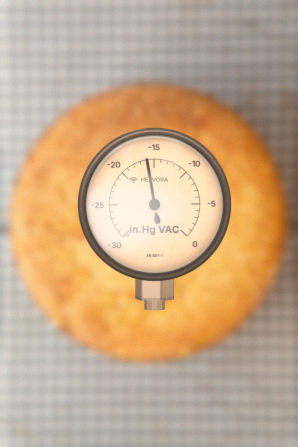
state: -16inHg
